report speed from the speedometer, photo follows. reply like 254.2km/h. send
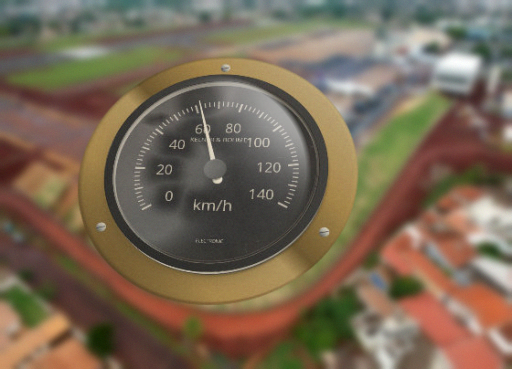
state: 62km/h
